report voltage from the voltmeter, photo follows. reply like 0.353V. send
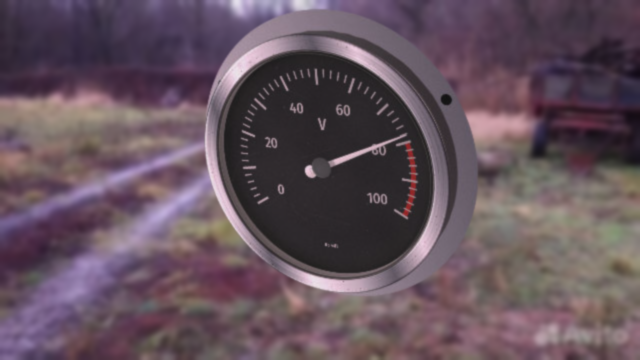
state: 78V
